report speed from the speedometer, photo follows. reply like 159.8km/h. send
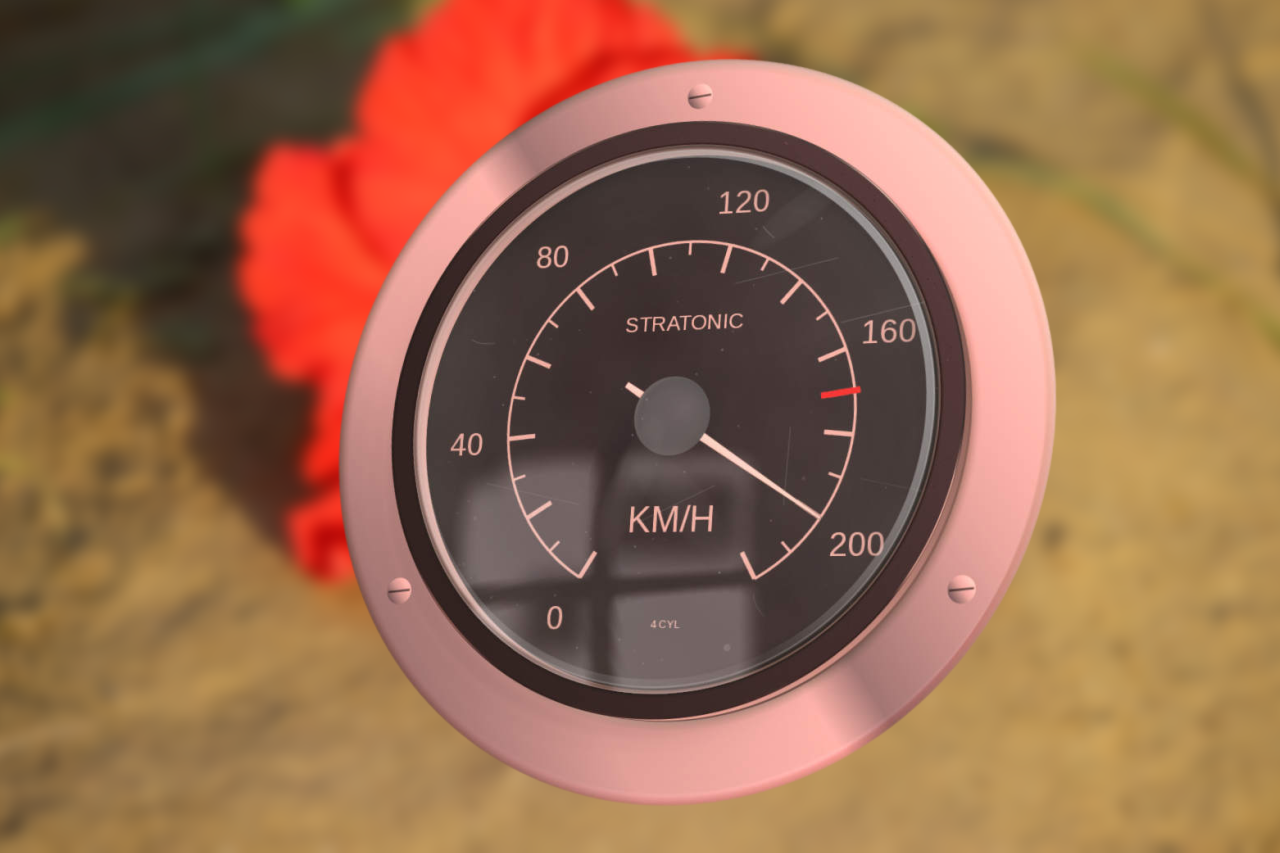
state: 200km/h
